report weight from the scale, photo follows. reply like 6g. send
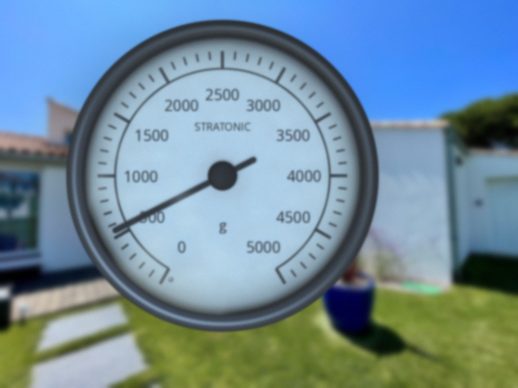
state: 550g
